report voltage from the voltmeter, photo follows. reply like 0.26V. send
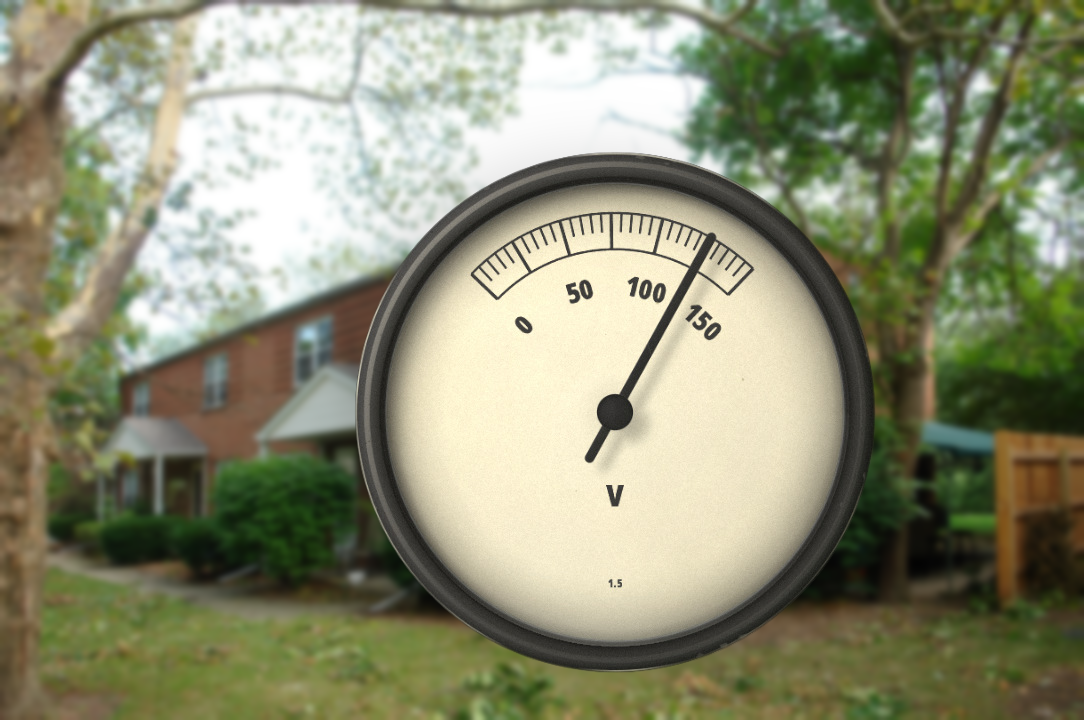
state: 125V
